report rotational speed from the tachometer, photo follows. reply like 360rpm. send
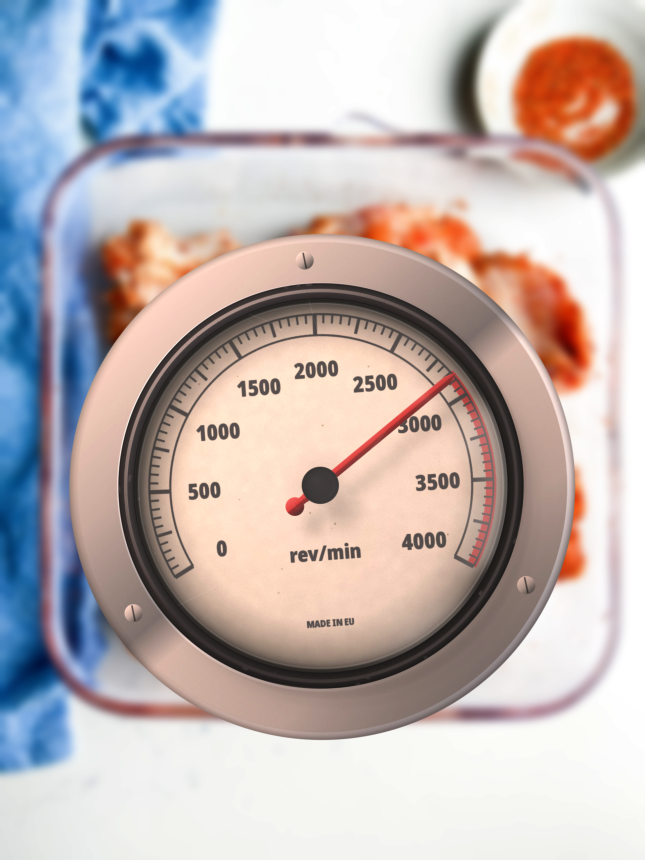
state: 2875rpm
